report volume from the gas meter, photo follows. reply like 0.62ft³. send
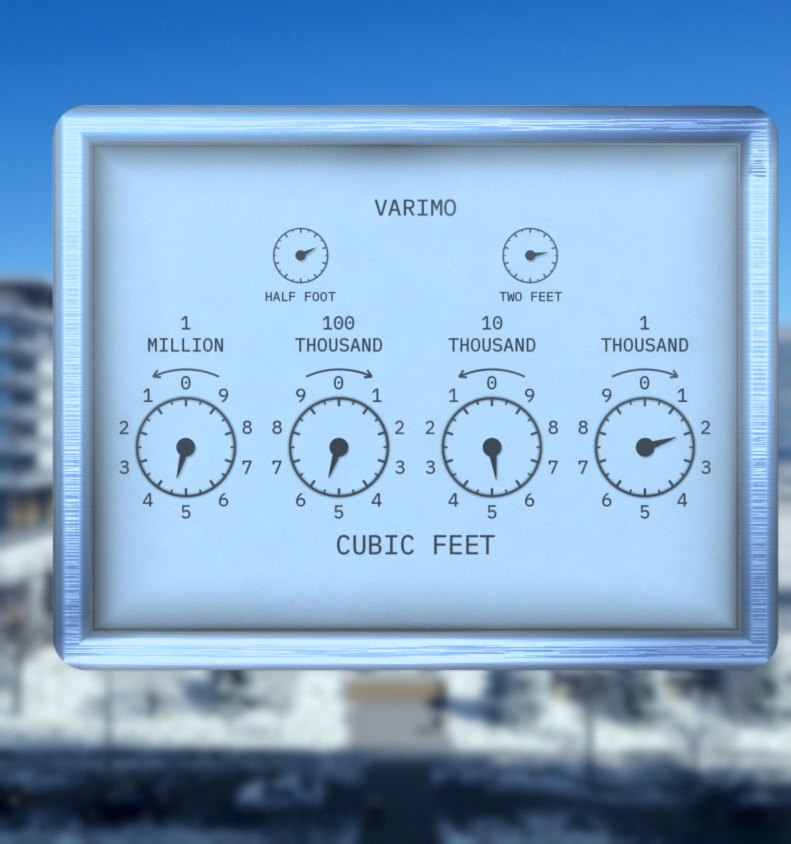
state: 455200ft³
